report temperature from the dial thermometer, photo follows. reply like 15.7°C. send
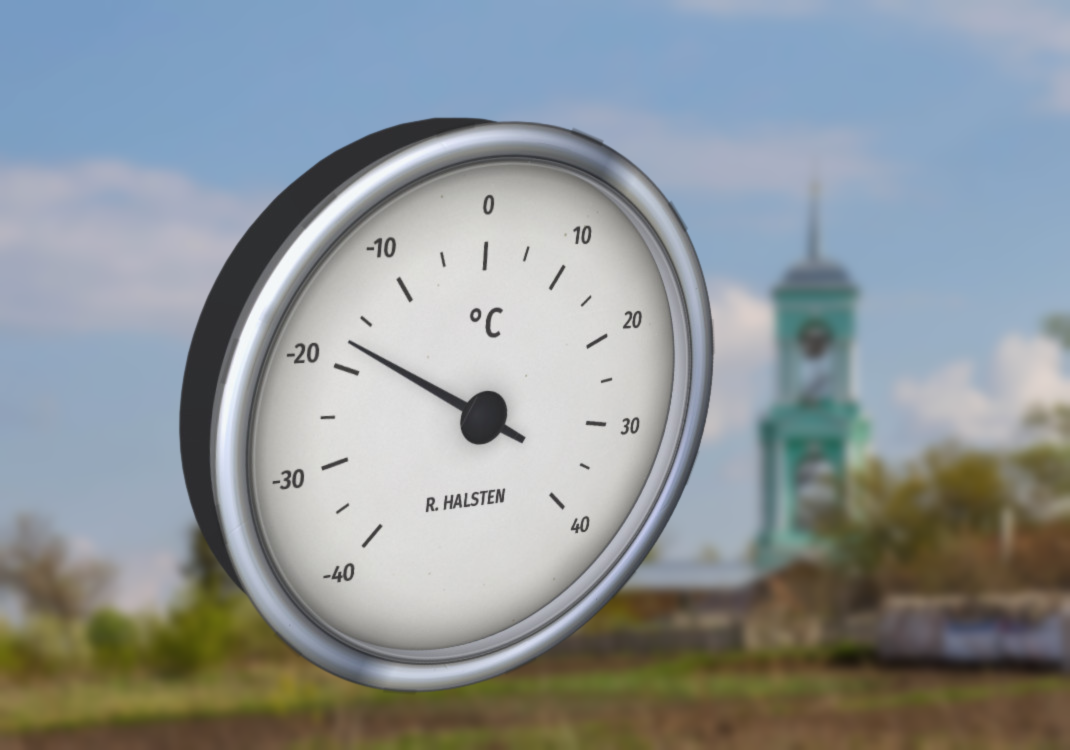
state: -17.5°C
